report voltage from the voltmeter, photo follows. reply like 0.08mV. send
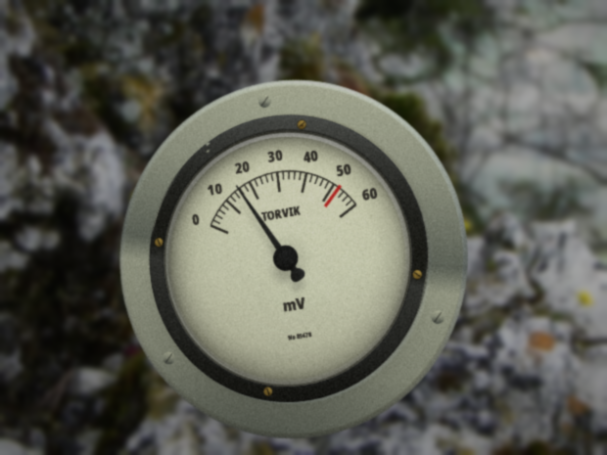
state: 16mV
